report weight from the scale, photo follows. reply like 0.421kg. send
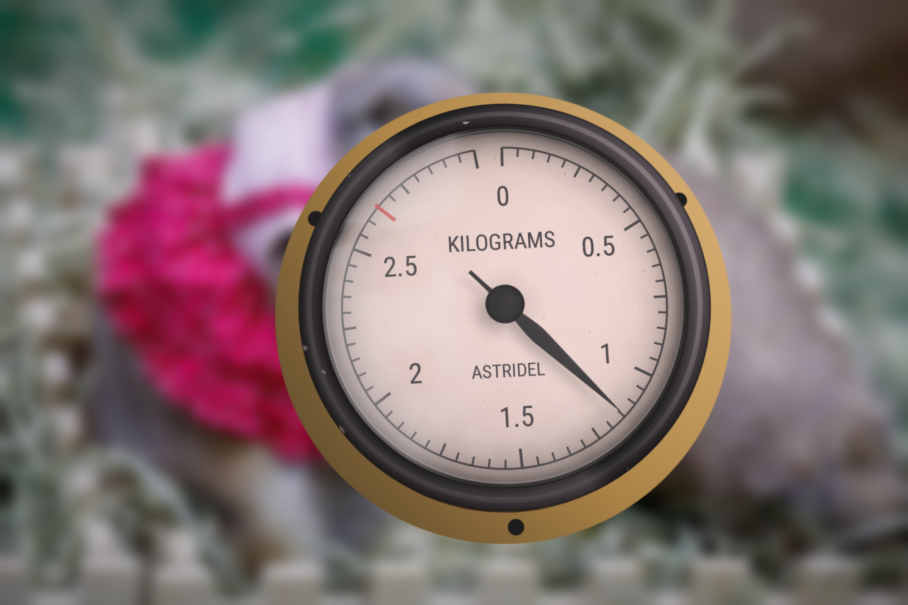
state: 1.15kg
